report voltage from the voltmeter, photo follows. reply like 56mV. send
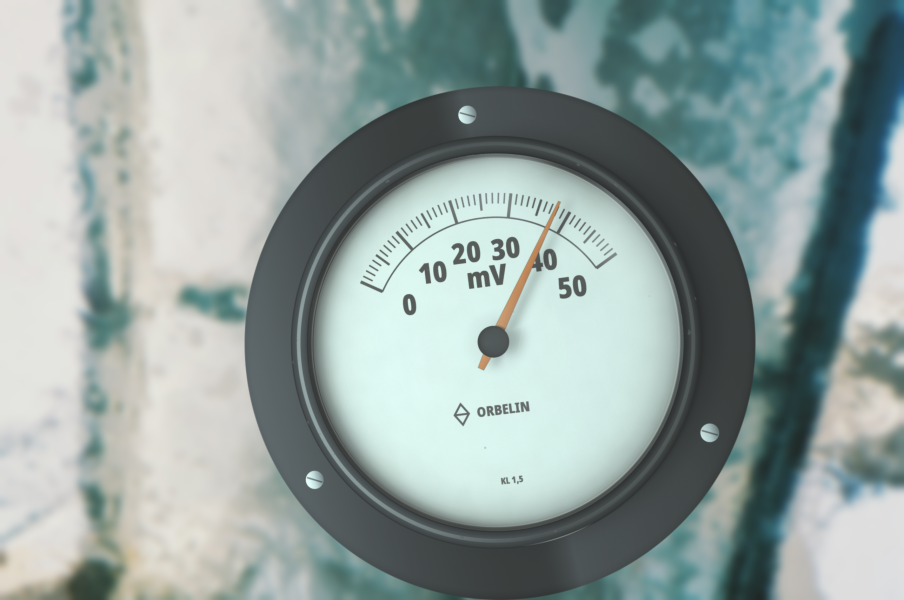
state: 38mV
